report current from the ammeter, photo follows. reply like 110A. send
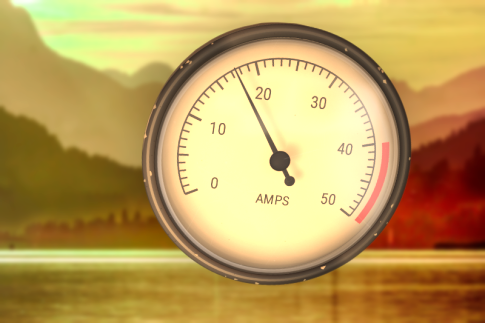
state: 17.5A
